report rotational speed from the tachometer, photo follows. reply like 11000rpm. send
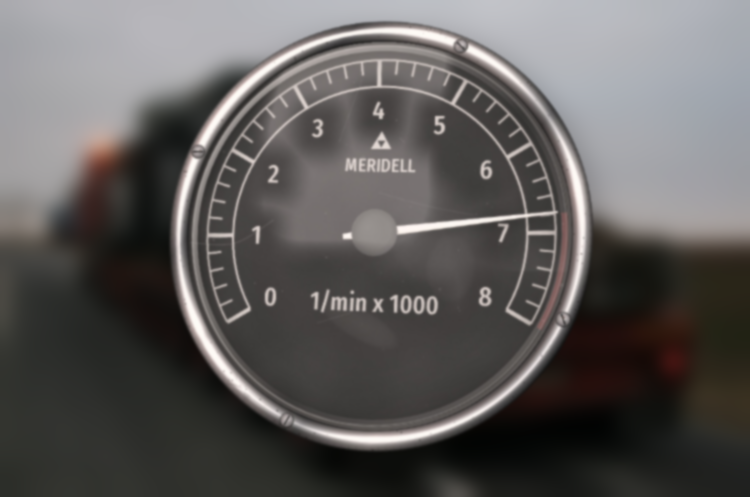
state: 6800rpm
